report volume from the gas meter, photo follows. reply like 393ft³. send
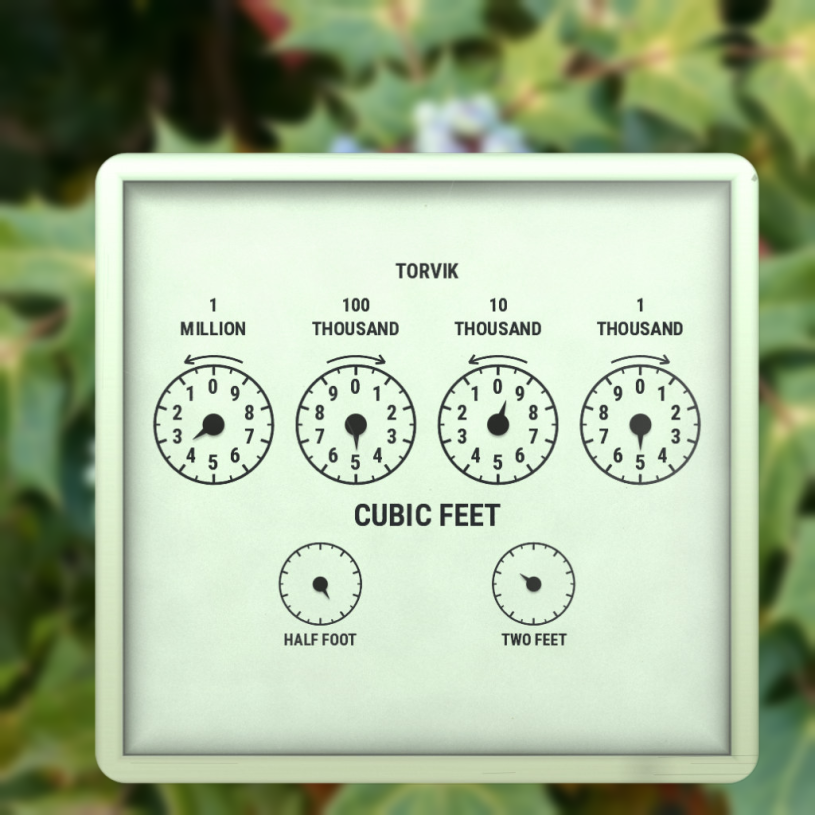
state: 349500ft³
